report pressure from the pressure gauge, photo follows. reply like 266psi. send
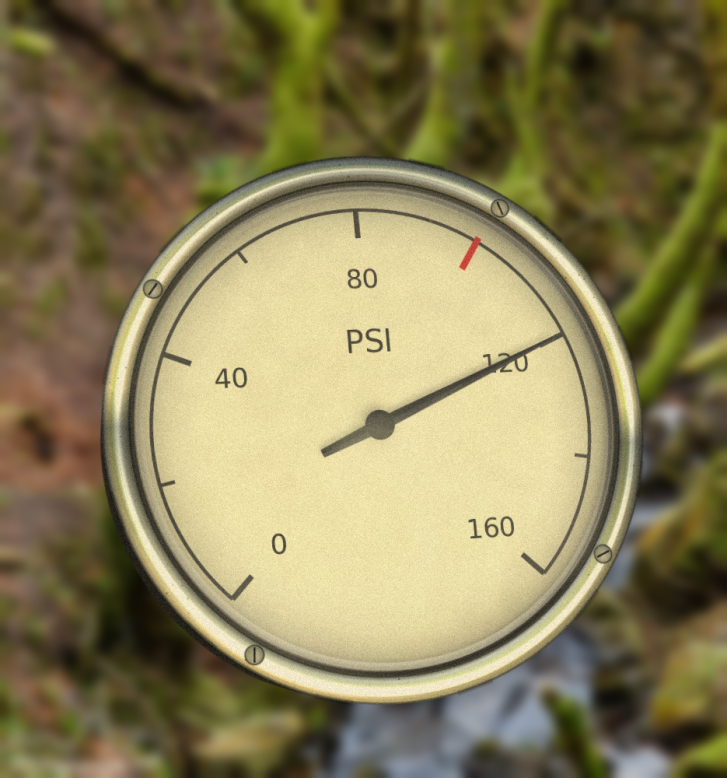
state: 120psi
